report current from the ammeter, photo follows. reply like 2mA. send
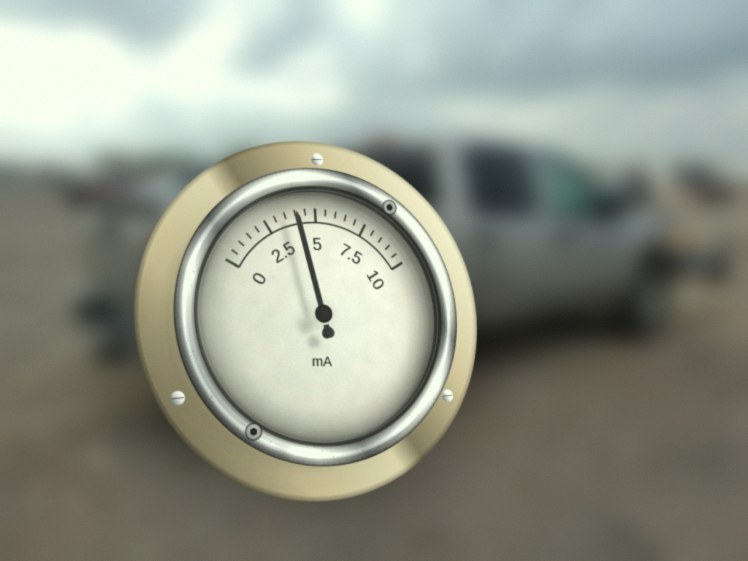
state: 4mA
